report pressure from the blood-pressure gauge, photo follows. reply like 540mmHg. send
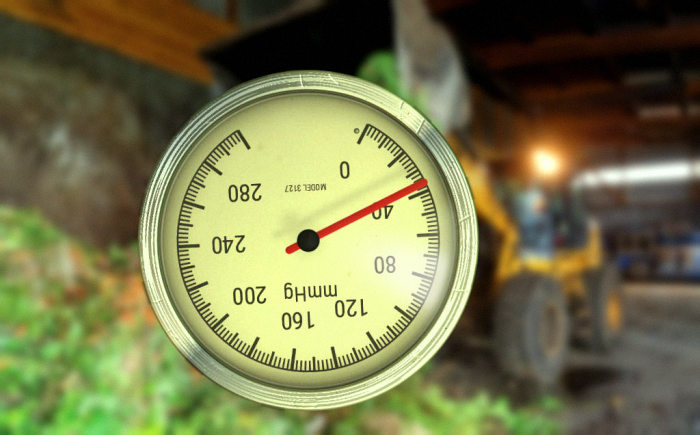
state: 36mmHg
